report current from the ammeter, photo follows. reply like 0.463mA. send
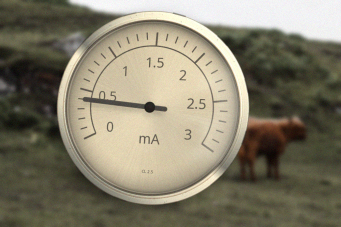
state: 0.4mA
